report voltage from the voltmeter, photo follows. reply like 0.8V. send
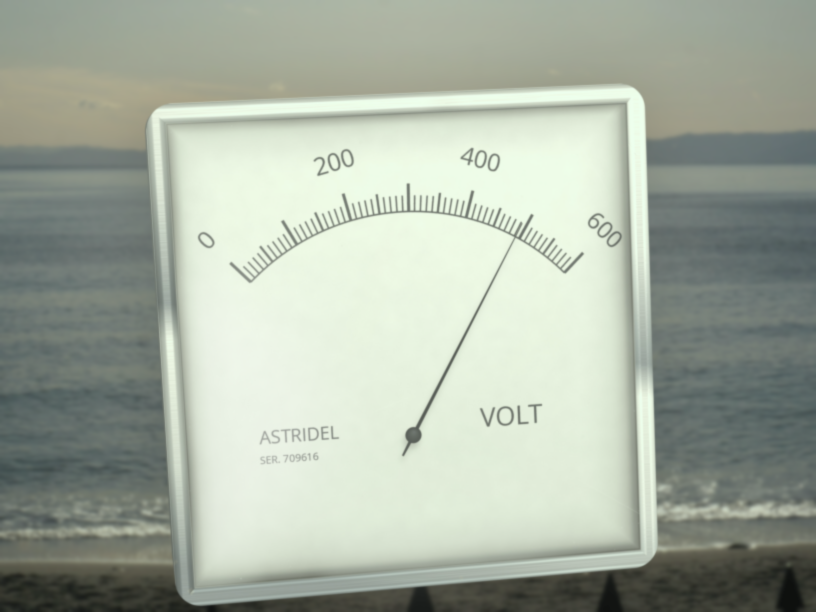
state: 490V
